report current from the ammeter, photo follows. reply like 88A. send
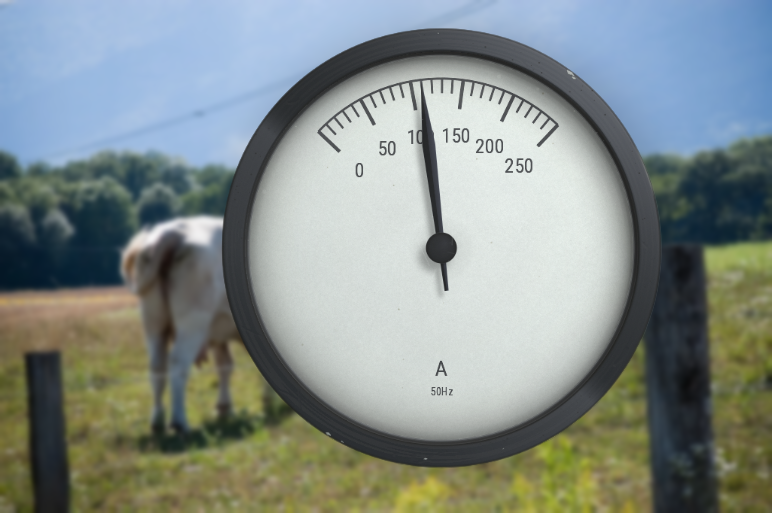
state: 110A
